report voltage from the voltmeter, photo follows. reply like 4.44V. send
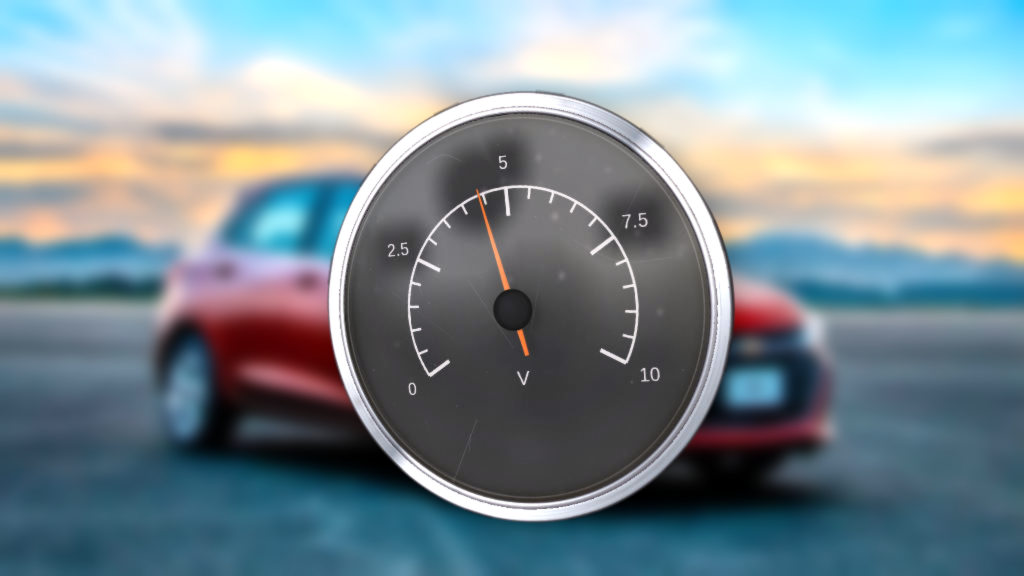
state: 4.5V
